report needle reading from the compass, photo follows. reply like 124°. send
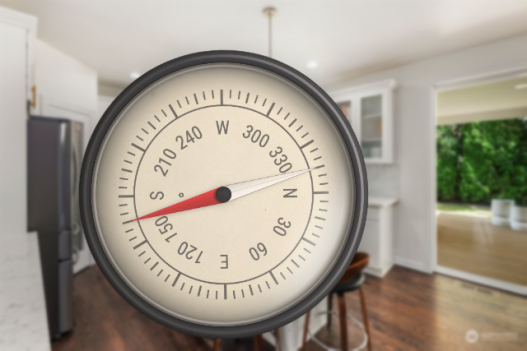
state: 165°
